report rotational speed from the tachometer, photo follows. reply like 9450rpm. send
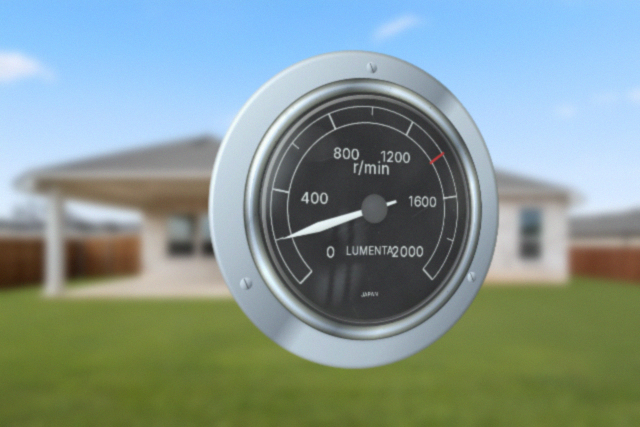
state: 200rpm
